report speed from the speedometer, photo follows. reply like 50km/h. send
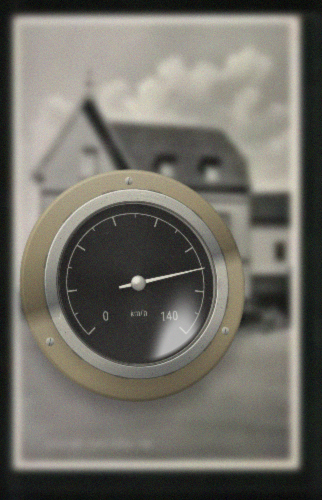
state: 110km/h
